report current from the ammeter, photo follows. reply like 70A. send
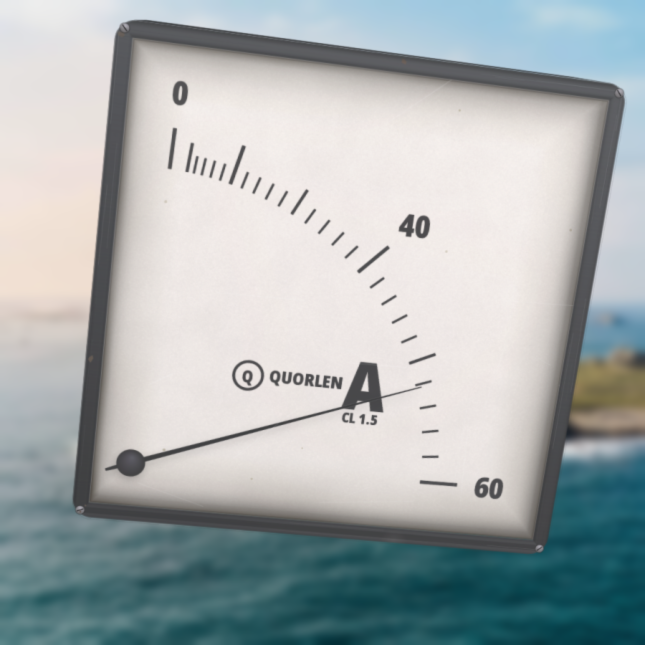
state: 52A
